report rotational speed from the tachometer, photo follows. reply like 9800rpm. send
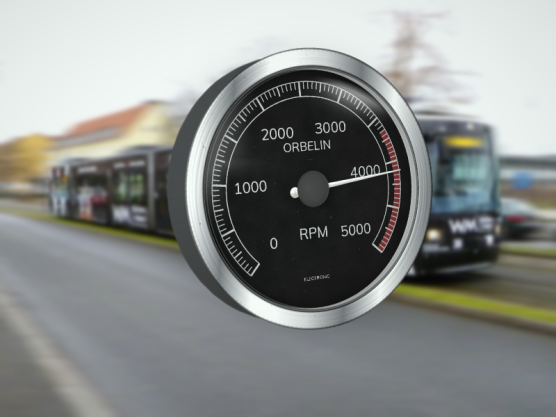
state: 4100rpm
